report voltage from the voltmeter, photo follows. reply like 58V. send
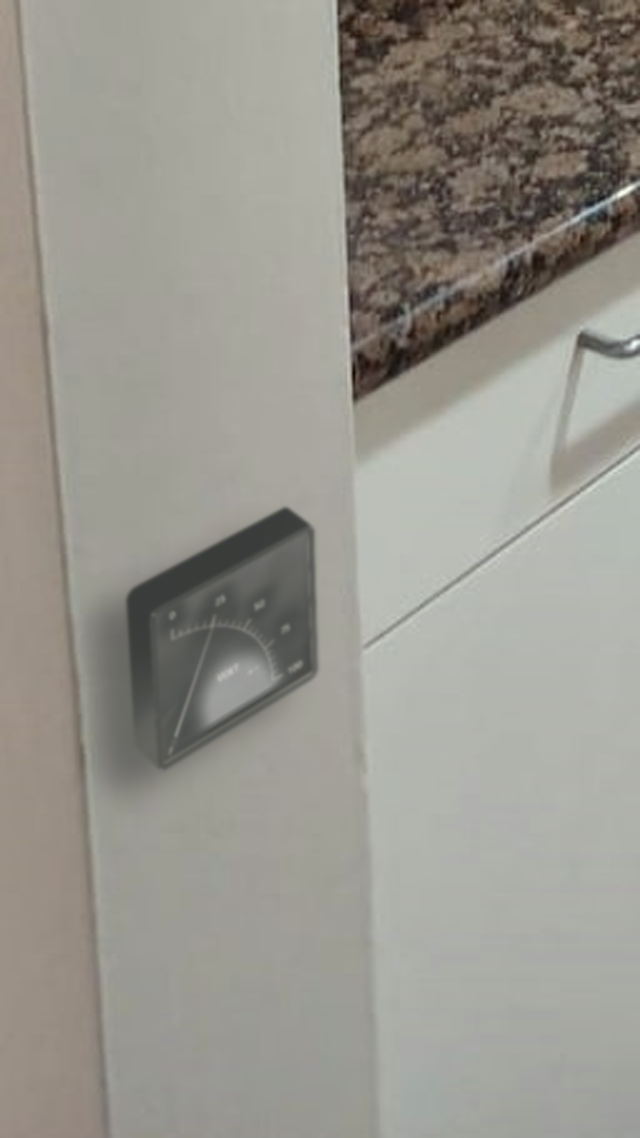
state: 25V
